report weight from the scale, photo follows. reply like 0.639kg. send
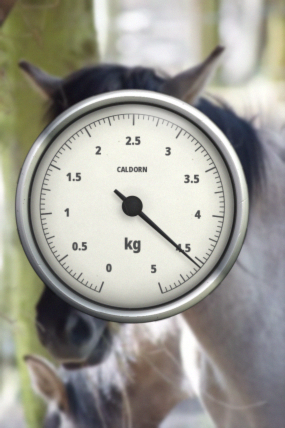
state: 4.55kg
